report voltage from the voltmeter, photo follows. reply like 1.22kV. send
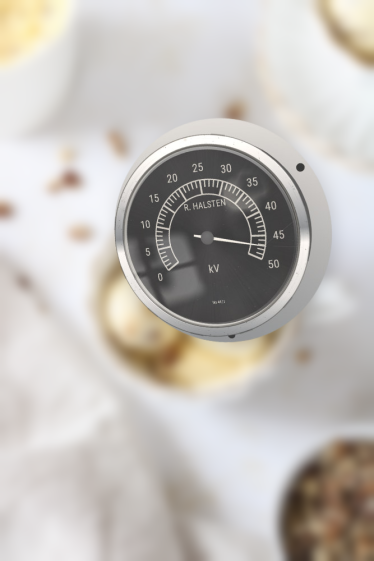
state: 47kV
